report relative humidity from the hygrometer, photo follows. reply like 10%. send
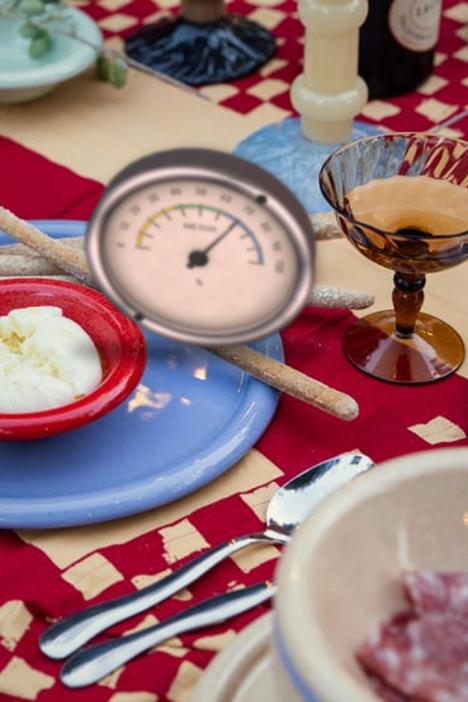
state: 70%
